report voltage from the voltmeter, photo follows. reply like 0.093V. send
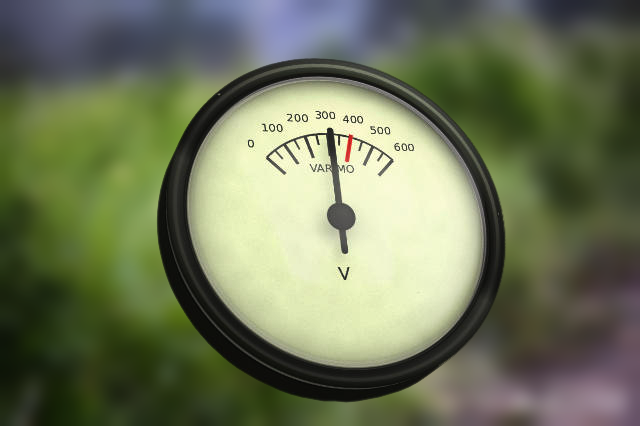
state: 300V
